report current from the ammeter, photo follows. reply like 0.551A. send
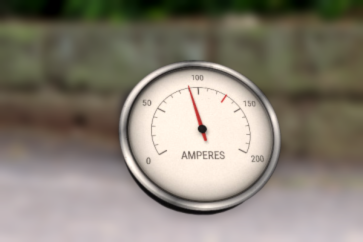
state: 90A
